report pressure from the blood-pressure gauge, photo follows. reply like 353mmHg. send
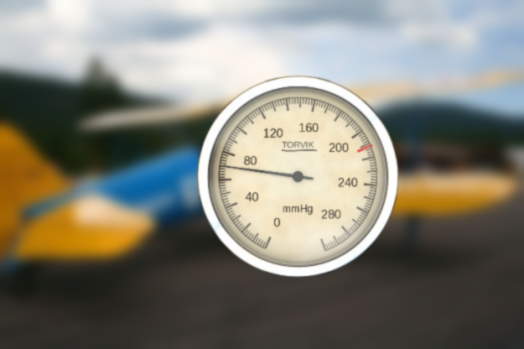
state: 70mmHg
